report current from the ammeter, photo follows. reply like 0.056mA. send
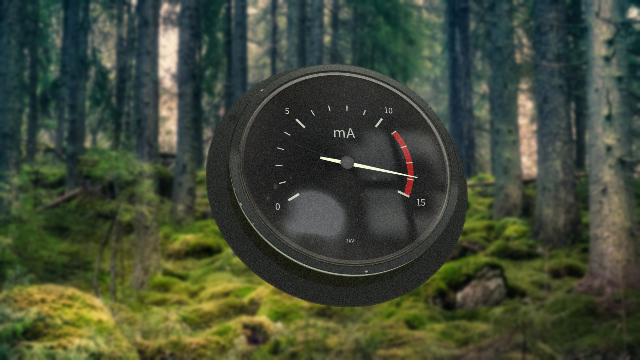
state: 14mA
